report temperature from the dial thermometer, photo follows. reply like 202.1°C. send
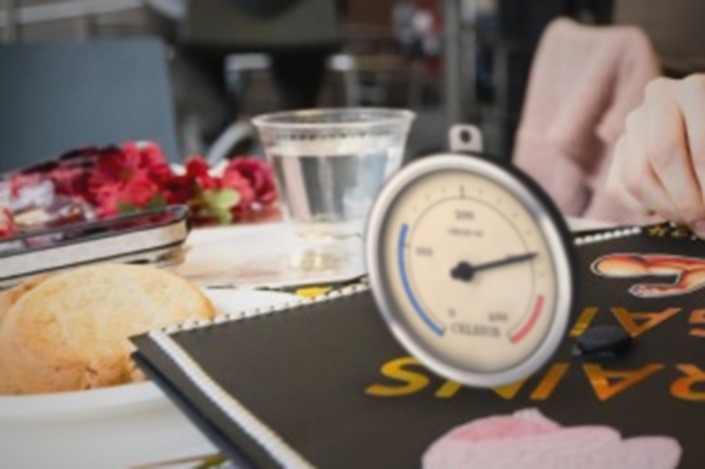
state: 300°C
